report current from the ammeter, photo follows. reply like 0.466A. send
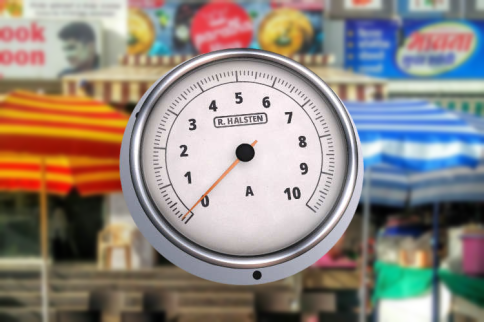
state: 0.1A
